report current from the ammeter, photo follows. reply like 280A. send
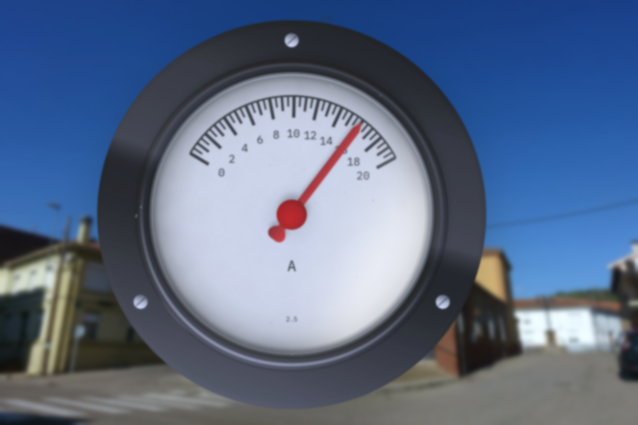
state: 16A
